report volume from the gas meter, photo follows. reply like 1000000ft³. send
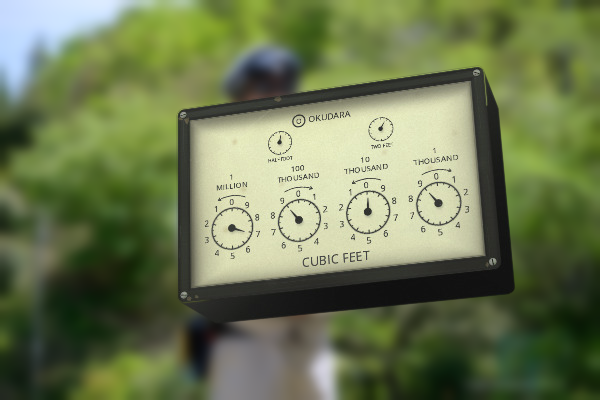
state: 689900ft³
